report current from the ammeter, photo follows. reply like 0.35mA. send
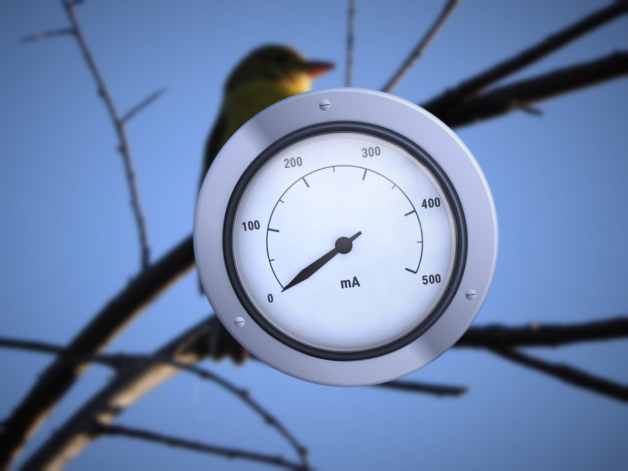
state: 0mA
